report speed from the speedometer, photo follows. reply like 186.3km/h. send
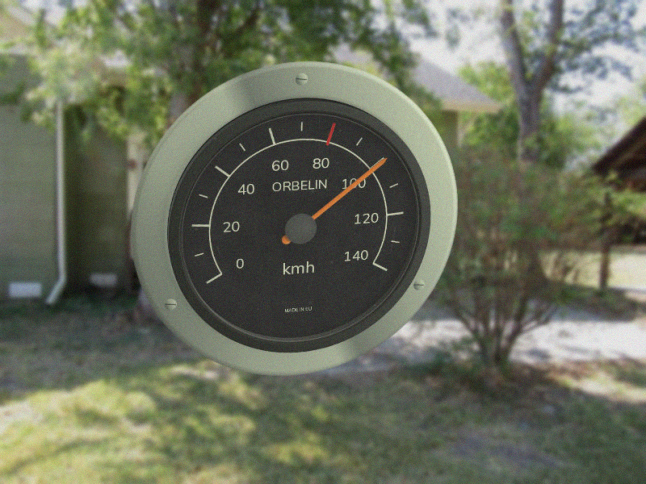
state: 100km/h
